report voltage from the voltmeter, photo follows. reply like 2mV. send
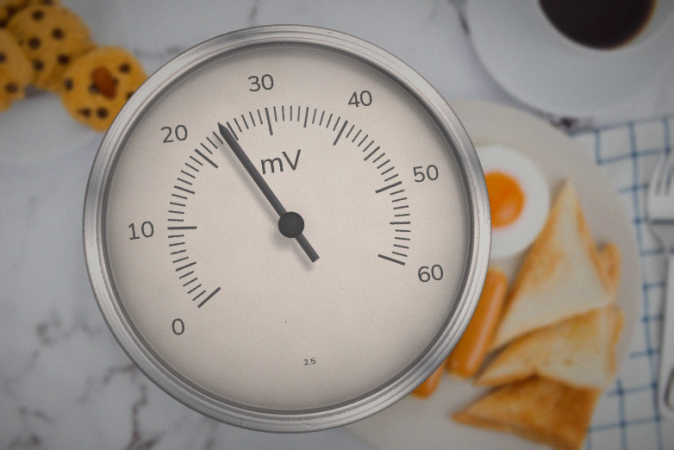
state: 24mV
